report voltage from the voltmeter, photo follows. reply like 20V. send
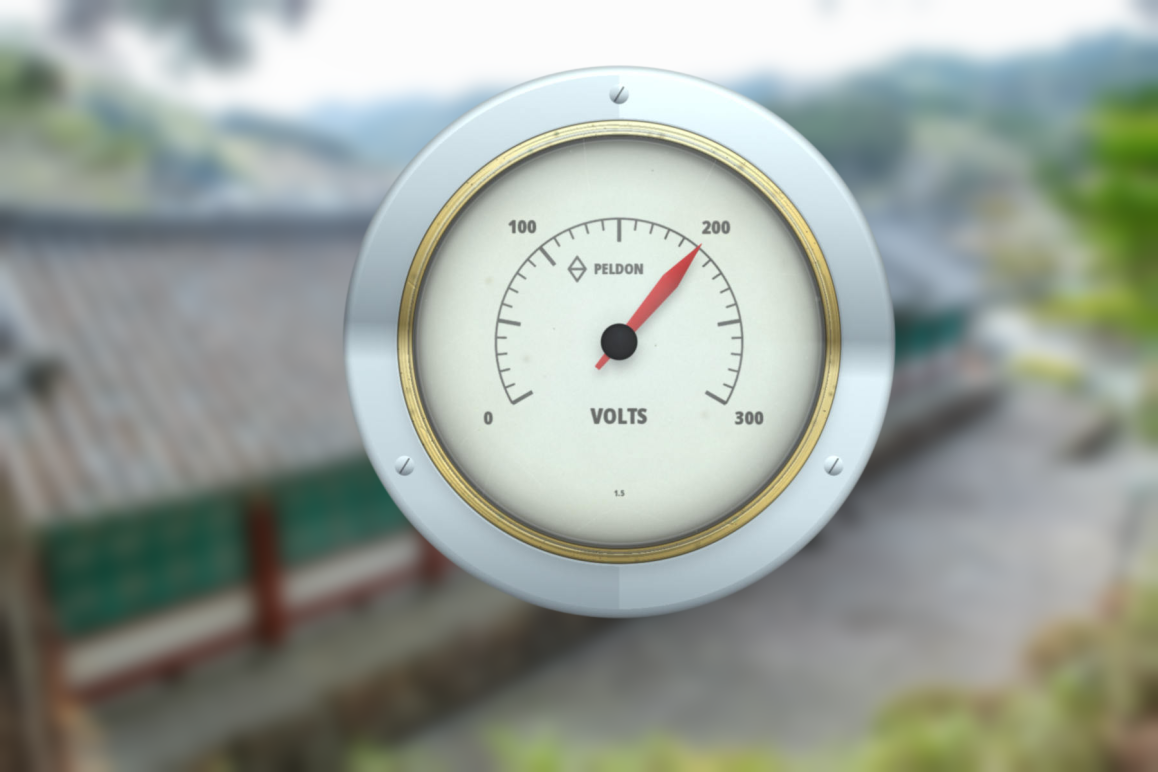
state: 200V
